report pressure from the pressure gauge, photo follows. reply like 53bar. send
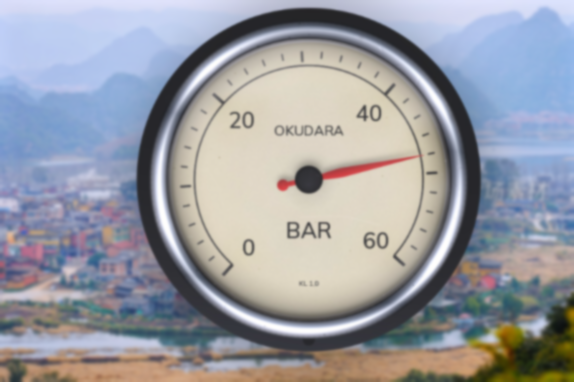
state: 48bar
